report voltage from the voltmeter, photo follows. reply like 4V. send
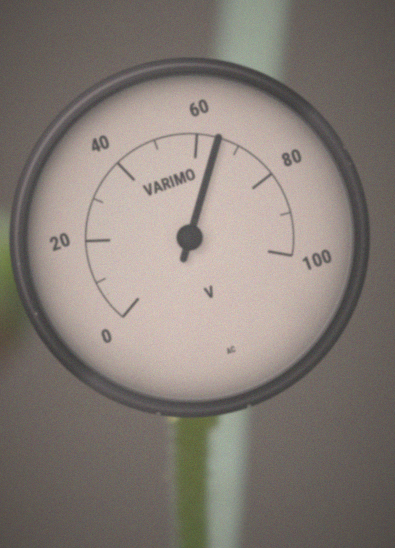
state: 65V
